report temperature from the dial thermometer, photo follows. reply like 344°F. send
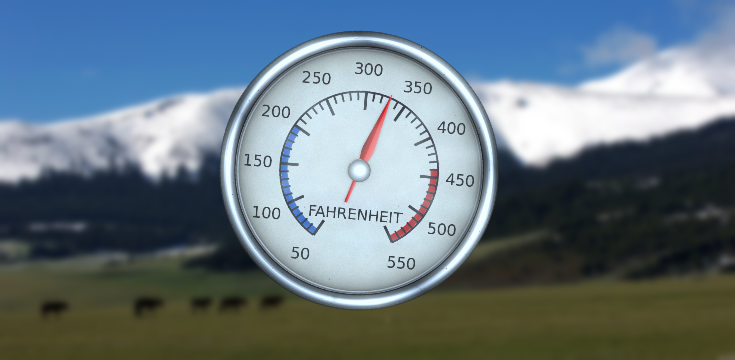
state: 330°F
